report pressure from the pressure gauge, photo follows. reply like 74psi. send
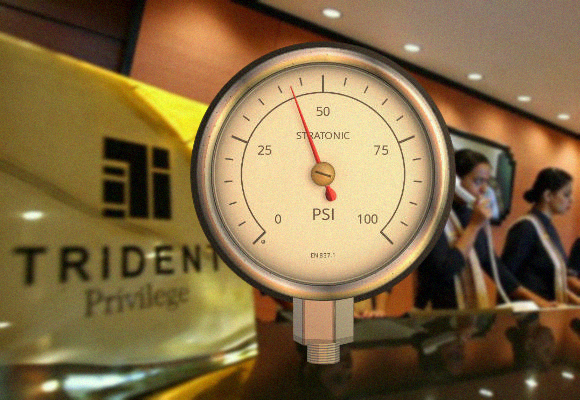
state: 42.5psi
